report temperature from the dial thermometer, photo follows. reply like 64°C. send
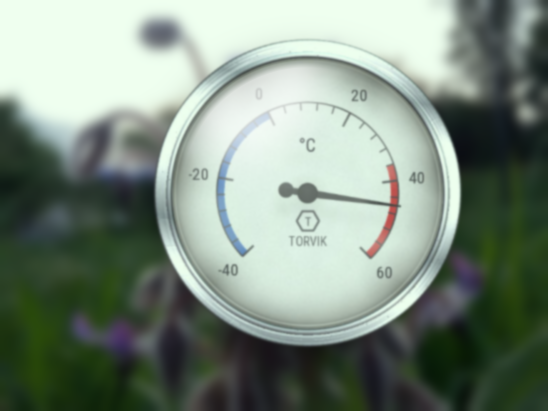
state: 46°C
